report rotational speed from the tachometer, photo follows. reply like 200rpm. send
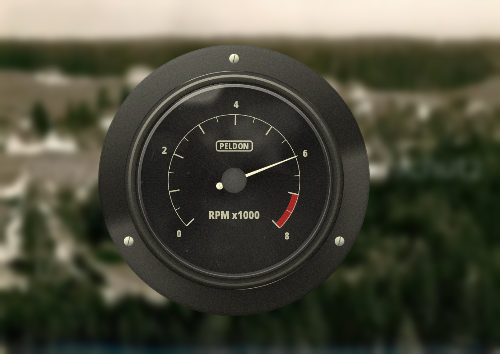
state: 6000rpm
